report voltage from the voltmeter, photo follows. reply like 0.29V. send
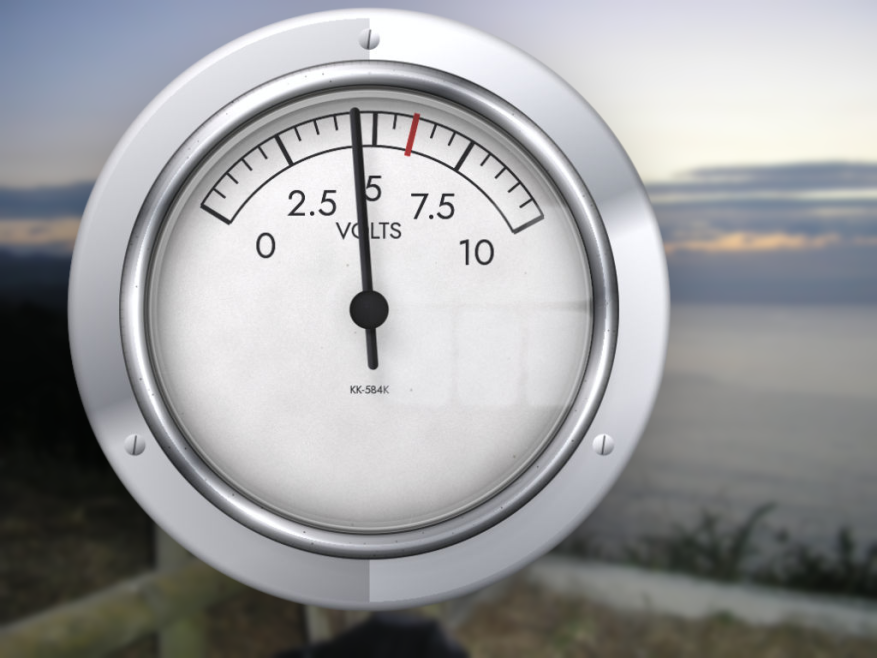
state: 4.5V
